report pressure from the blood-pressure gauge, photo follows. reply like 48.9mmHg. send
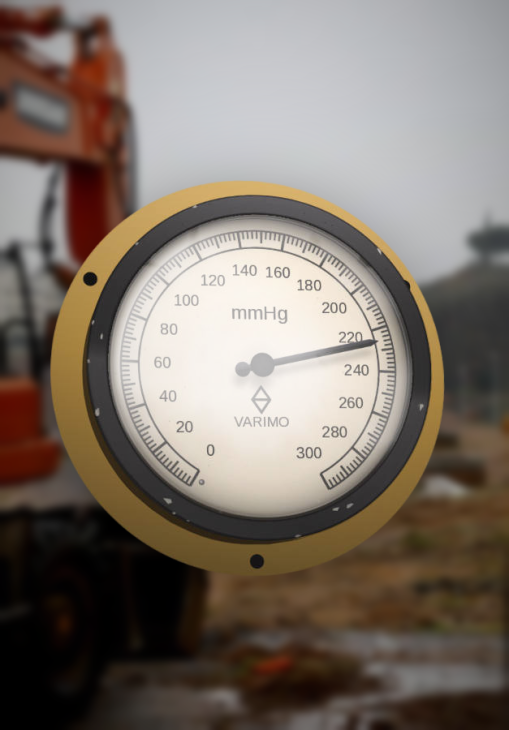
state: 226mmHg
